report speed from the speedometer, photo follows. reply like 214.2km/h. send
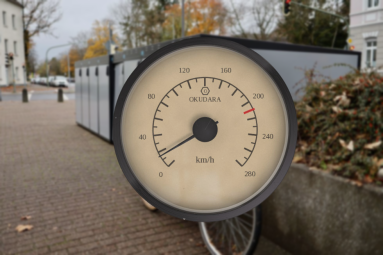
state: 15km/h
